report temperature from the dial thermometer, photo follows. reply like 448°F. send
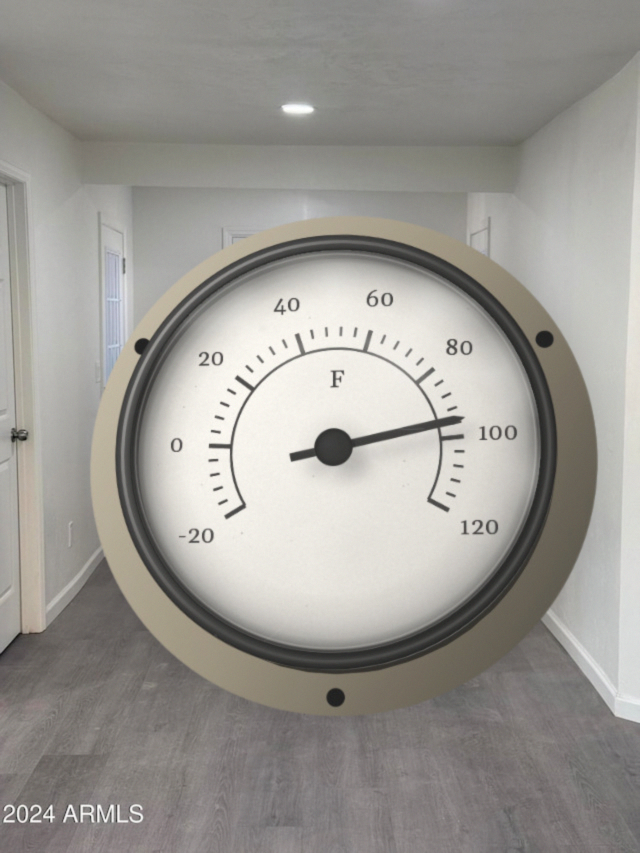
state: 96°F
